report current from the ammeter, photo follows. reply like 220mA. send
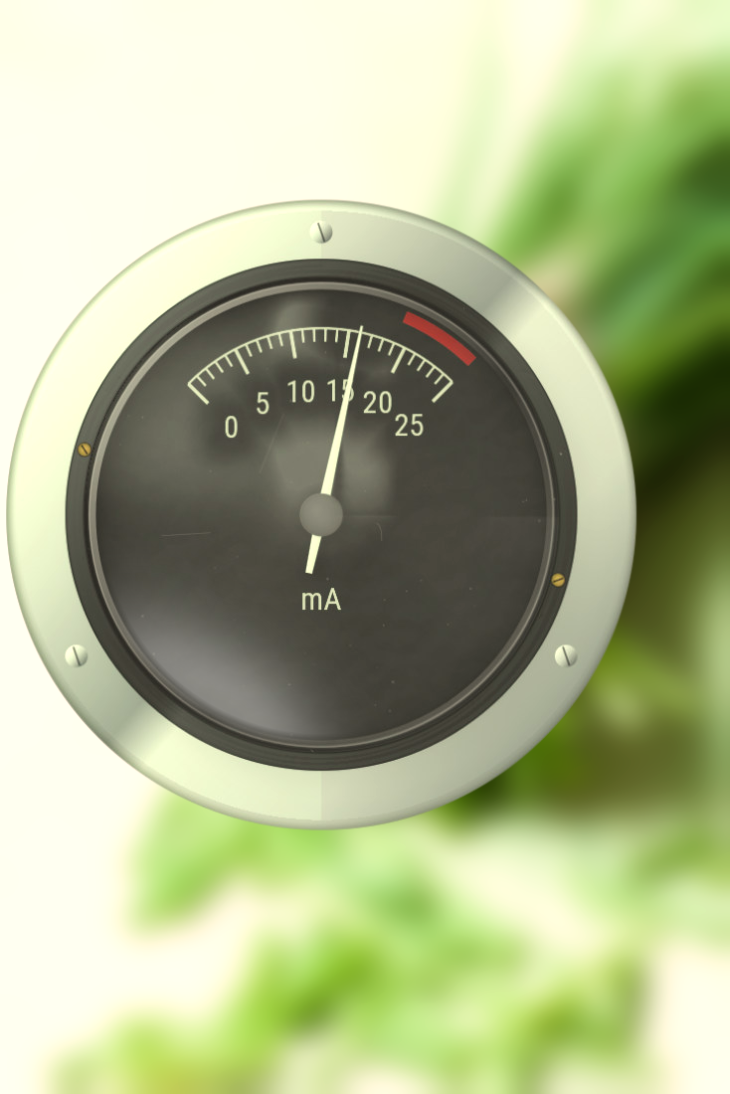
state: 16mA
